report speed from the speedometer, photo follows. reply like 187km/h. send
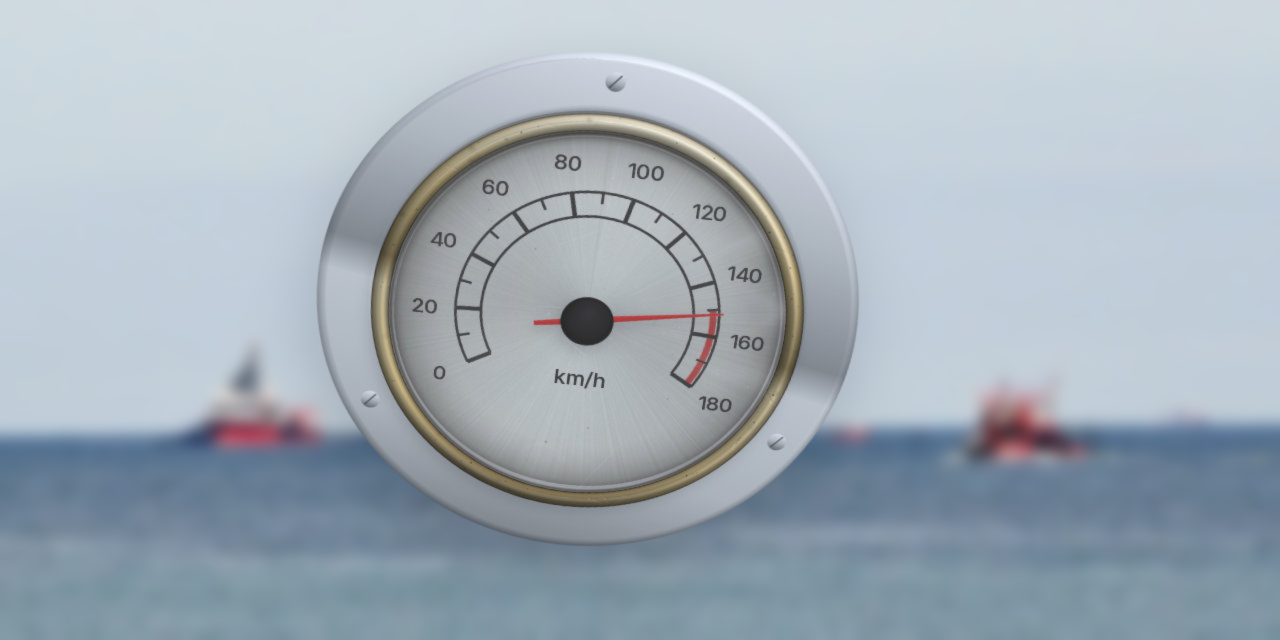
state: 150km/h
